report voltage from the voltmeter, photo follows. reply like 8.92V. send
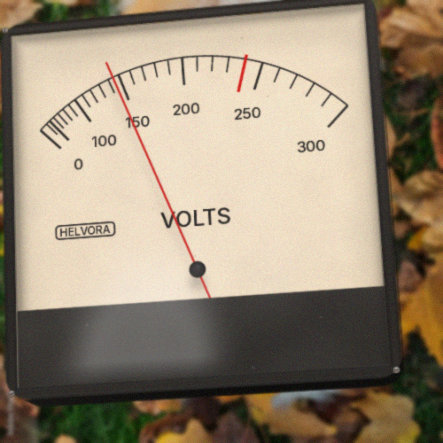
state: 145V
